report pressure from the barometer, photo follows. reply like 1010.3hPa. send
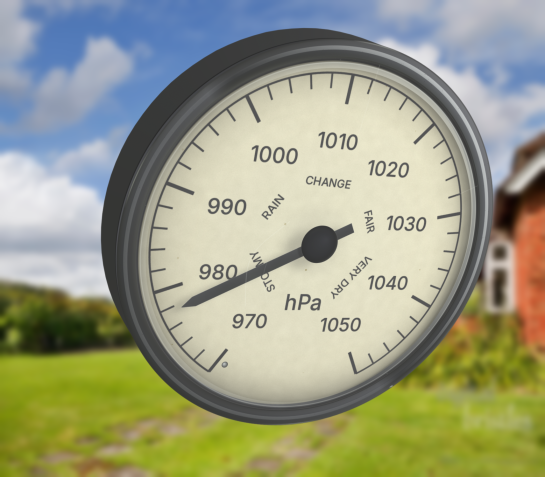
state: 978hPa
